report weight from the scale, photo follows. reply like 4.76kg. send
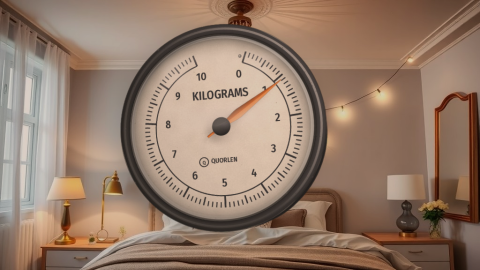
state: 1.1kg
